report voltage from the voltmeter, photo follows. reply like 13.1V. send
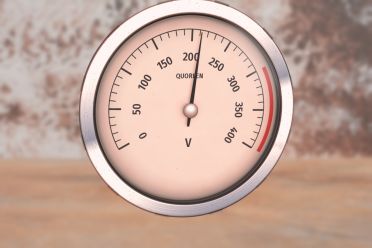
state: 210V
